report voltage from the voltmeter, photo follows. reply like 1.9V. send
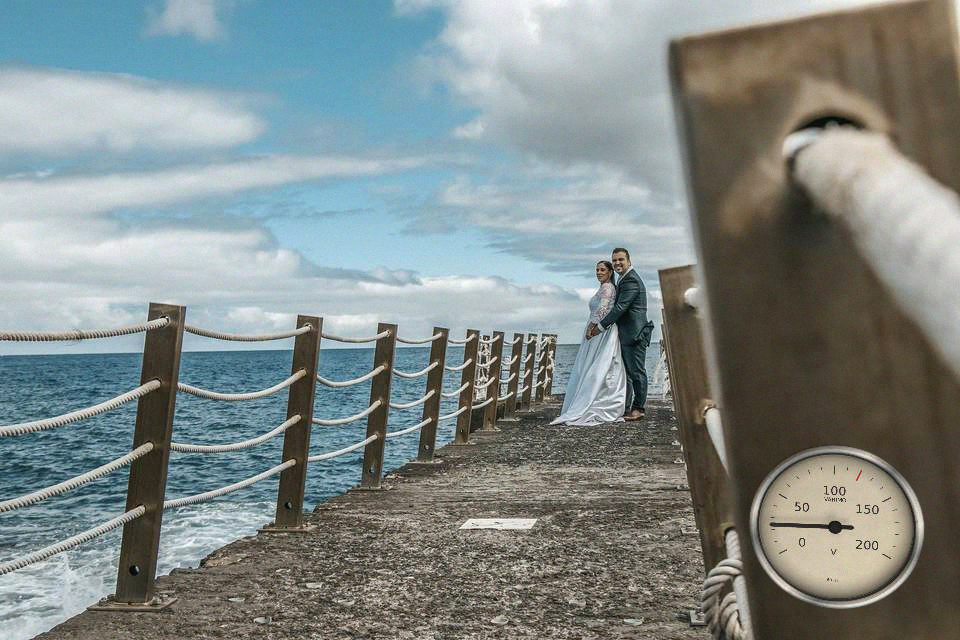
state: 25V
